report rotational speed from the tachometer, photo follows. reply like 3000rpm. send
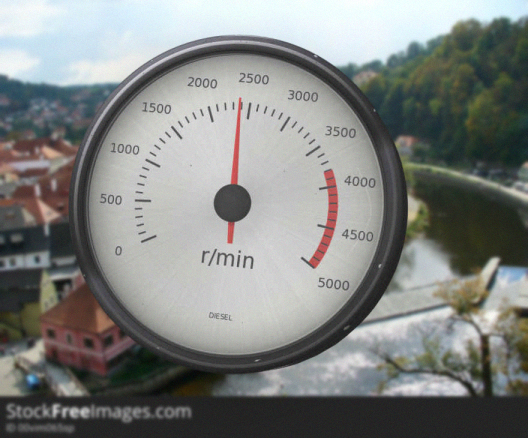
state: 2400rpm
